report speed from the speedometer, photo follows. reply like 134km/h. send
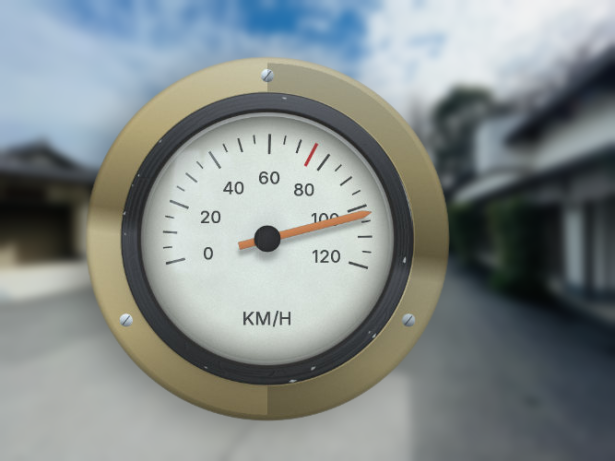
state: 102.5km/h
